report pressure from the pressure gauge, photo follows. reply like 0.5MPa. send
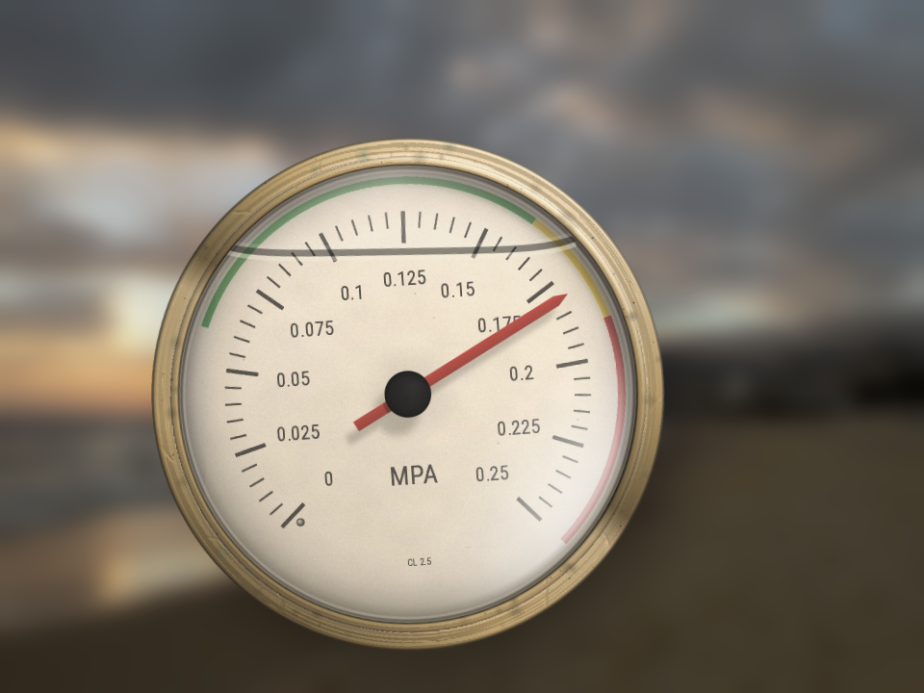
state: 0.18MPa
